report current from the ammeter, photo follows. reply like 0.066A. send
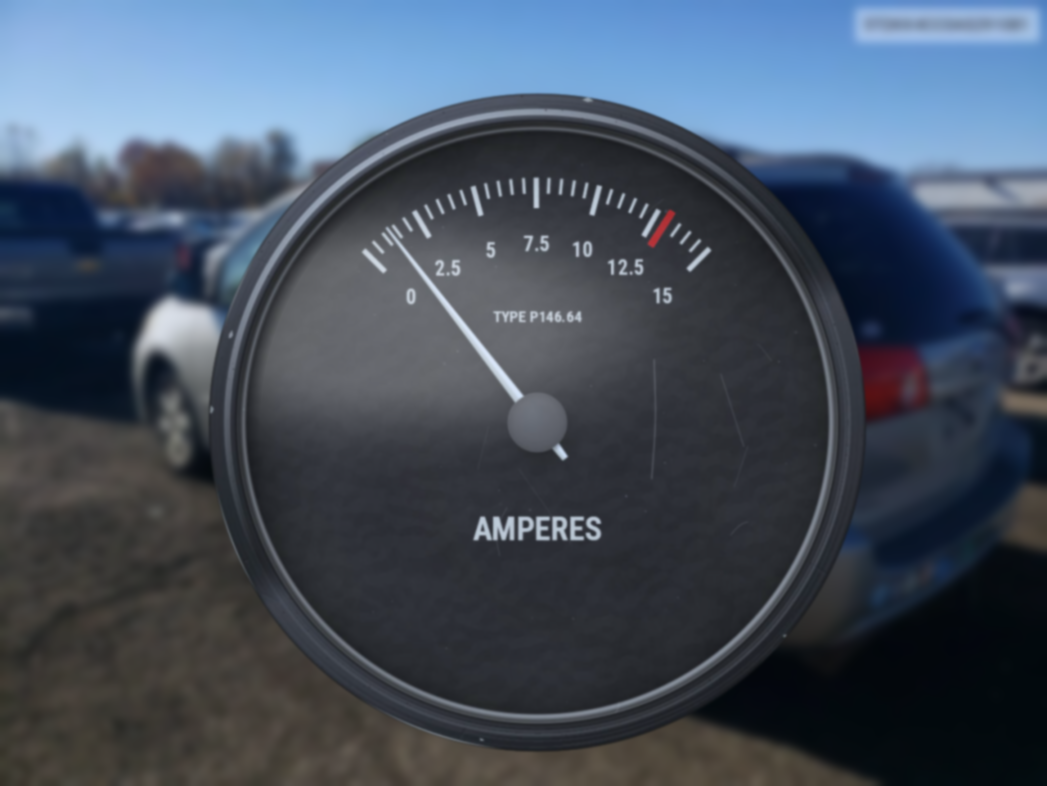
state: 1.25A
